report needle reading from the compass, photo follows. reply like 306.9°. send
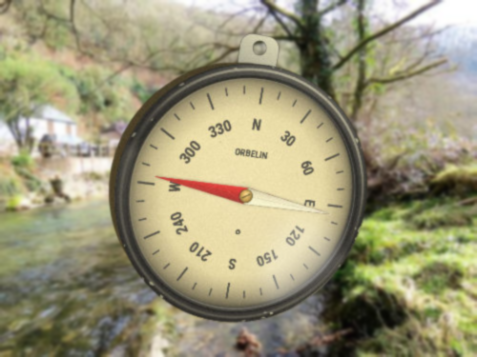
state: 275°
